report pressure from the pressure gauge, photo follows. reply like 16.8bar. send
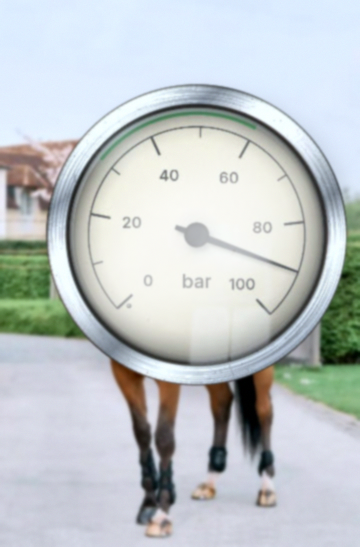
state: 90bar
